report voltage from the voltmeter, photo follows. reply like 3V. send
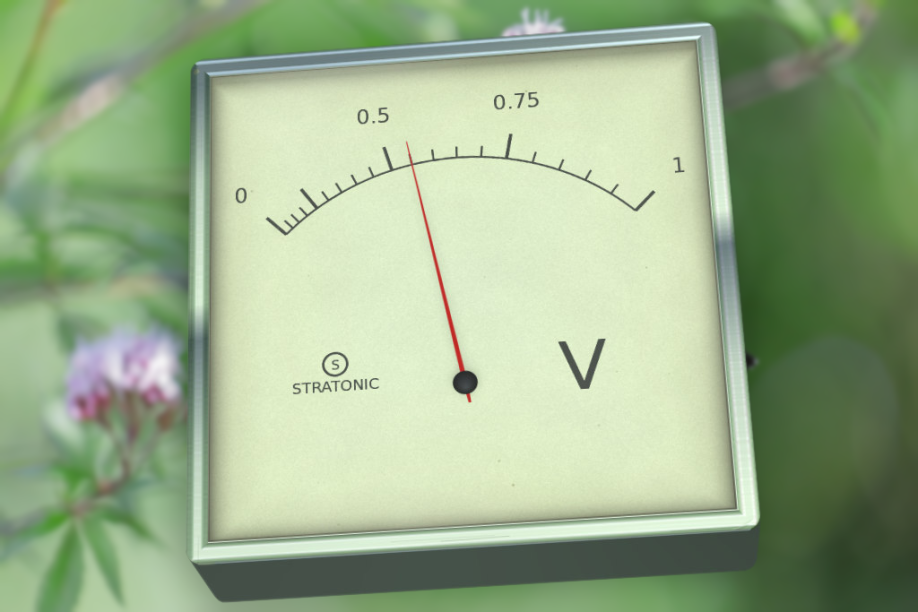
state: 0.55V
